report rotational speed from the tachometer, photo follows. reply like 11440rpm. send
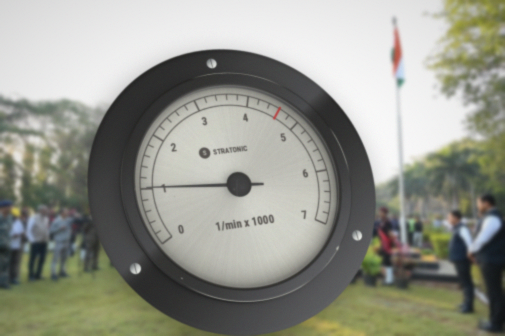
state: 1000rpm
